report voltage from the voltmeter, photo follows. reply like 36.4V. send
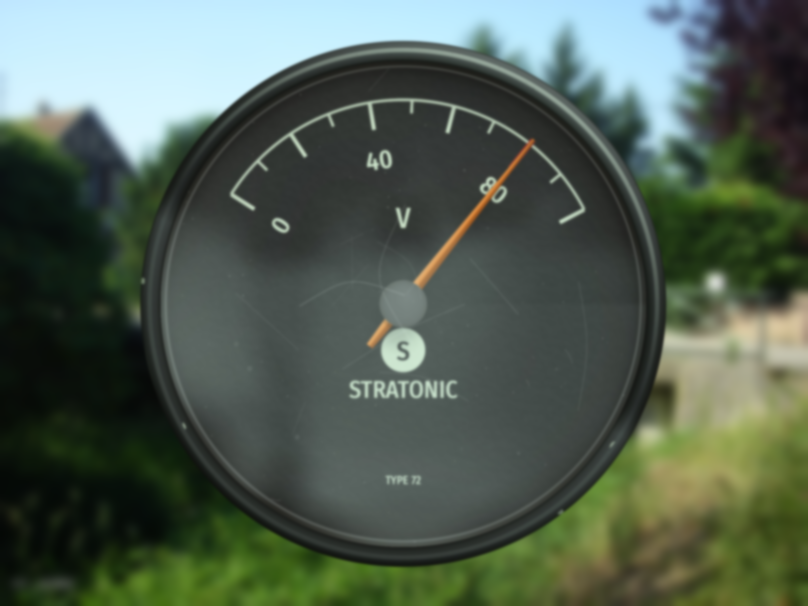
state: 80V
